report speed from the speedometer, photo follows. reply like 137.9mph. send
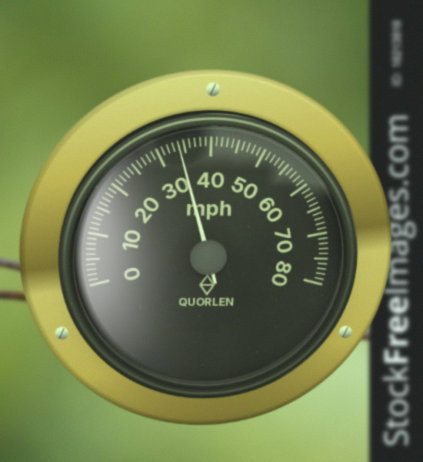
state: 34mph
